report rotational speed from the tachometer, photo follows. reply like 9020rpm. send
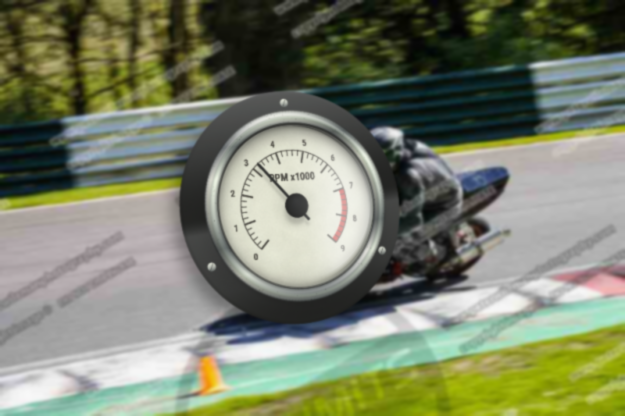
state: 3200rpm
